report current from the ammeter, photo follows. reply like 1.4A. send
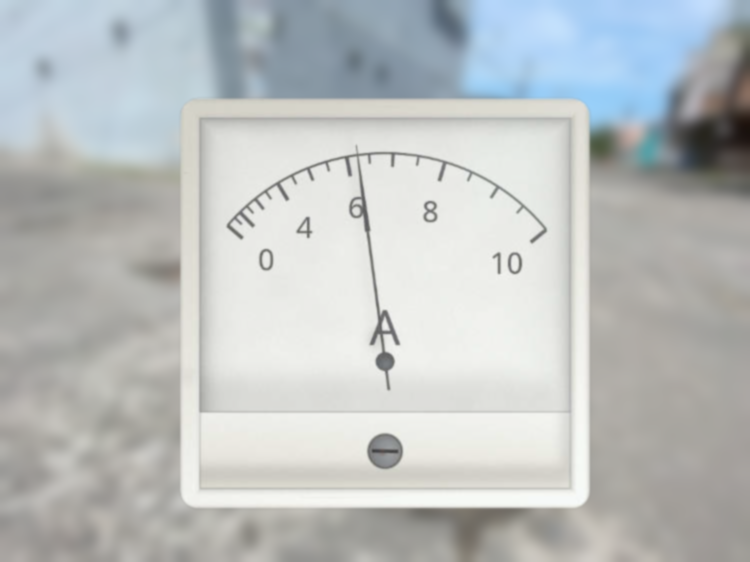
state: 6.25A
